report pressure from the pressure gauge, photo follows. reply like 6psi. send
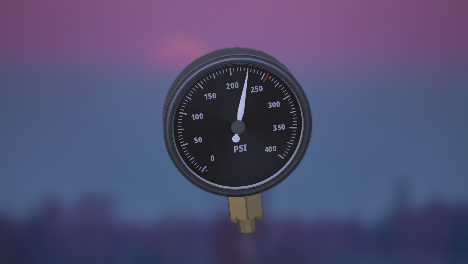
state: 225psi
